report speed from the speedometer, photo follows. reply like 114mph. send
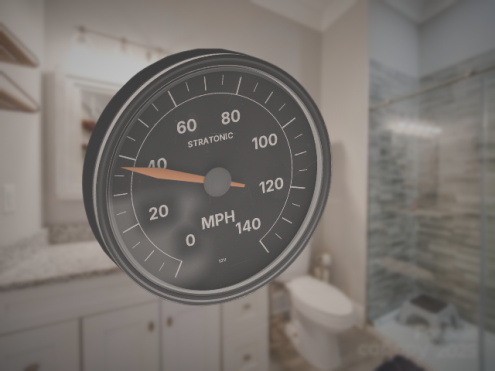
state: 37.5mph
